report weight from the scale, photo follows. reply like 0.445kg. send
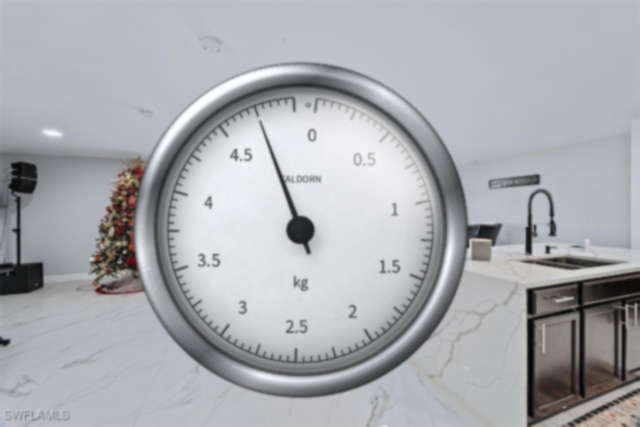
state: 4.75kg
